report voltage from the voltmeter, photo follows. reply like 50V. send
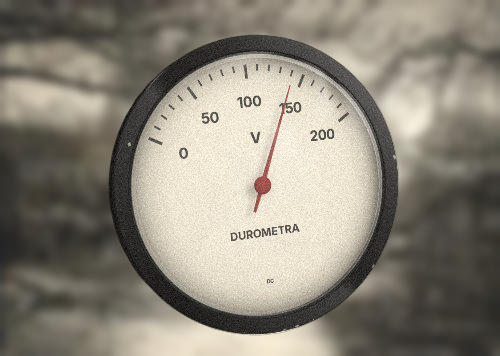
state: 140V
